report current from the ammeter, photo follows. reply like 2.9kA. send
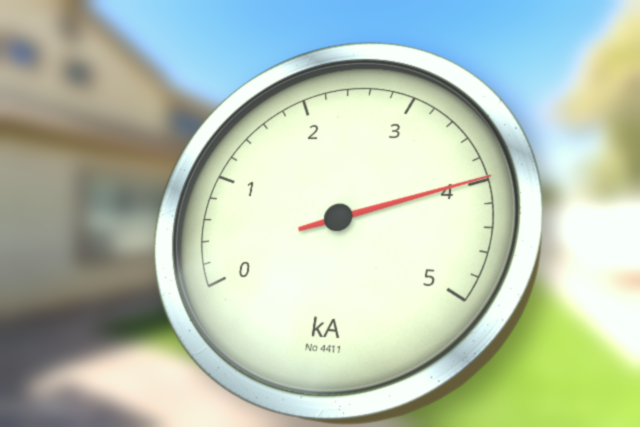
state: 4kA
